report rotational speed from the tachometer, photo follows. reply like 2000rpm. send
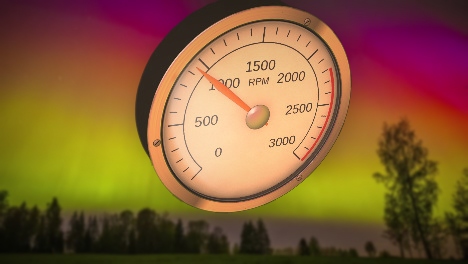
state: 950rpm
